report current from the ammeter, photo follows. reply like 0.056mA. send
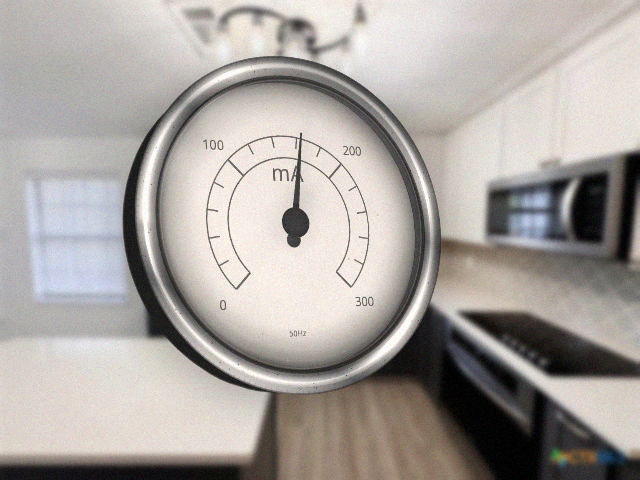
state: 160mA
